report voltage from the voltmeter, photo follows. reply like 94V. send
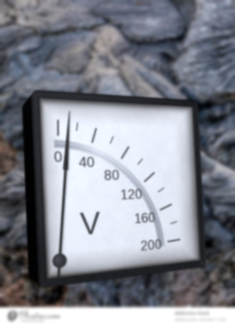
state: 10V
